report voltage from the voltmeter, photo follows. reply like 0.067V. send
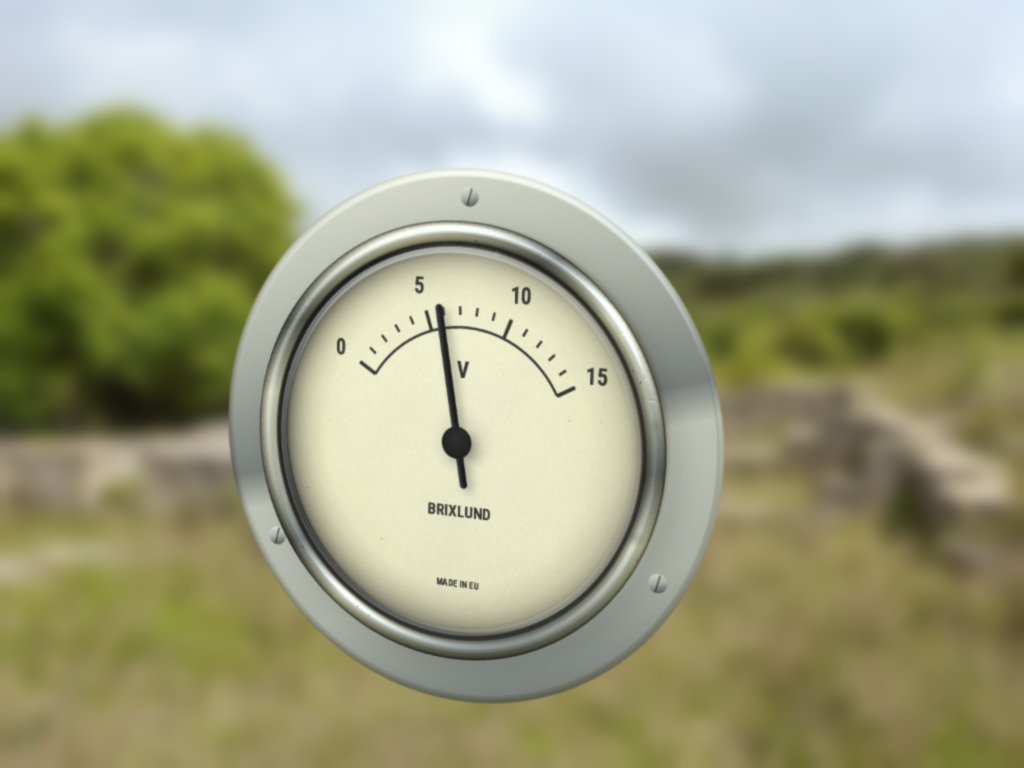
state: 6V
